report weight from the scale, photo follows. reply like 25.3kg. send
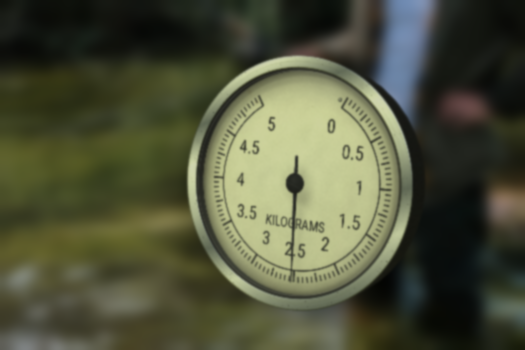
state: 2.5kg
